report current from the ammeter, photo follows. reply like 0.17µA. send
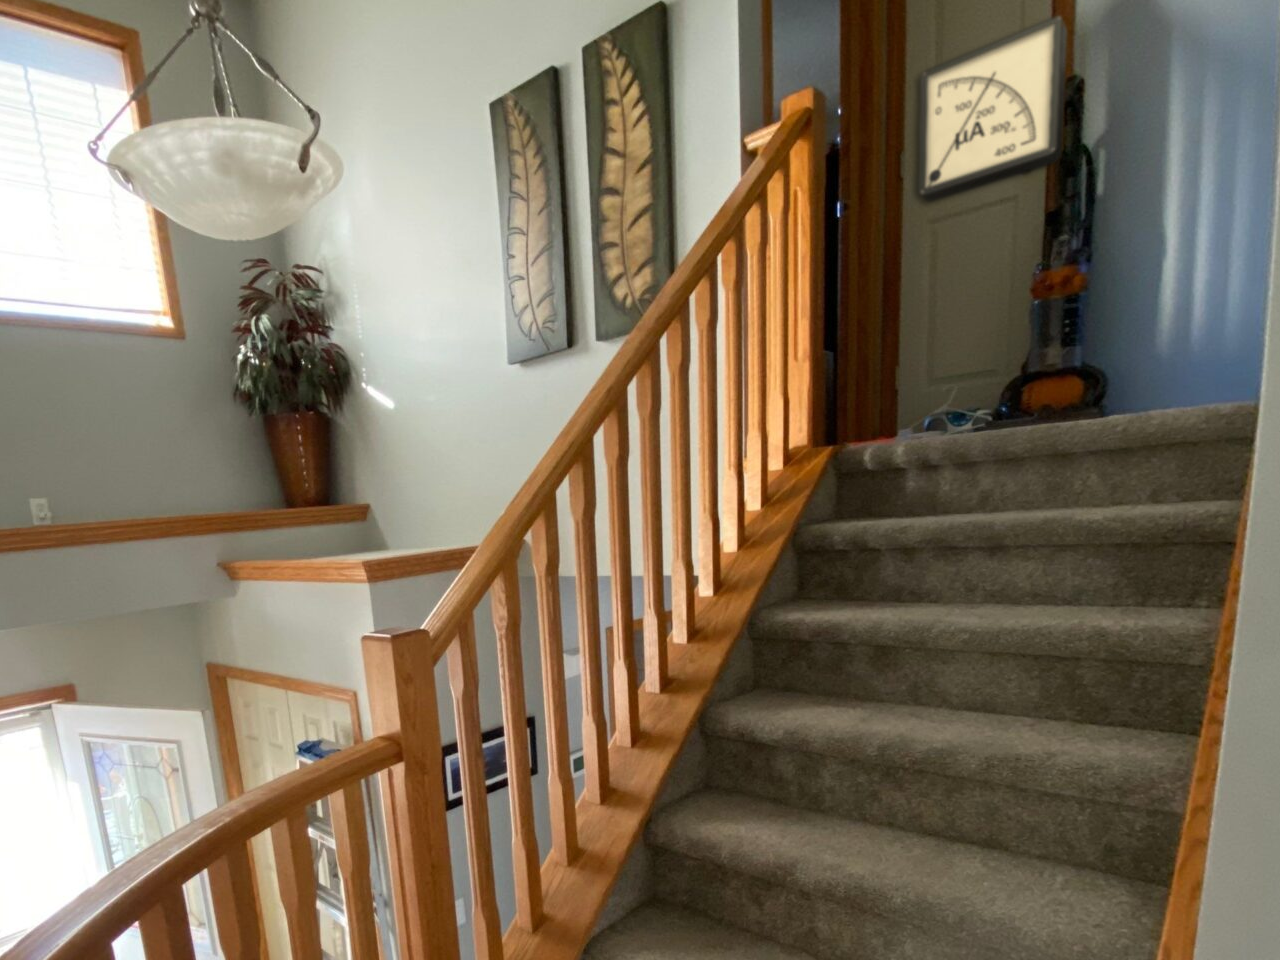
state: 150µA
